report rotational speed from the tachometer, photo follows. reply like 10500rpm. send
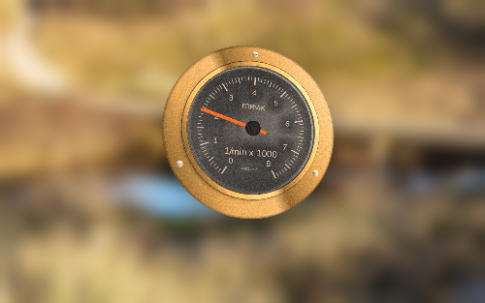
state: 2000rpm
